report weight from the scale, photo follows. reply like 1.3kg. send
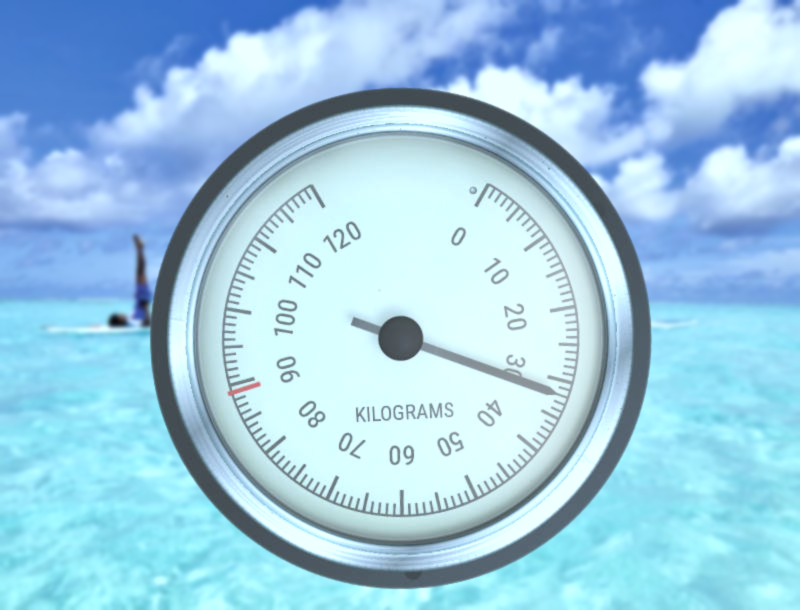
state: 32kg
